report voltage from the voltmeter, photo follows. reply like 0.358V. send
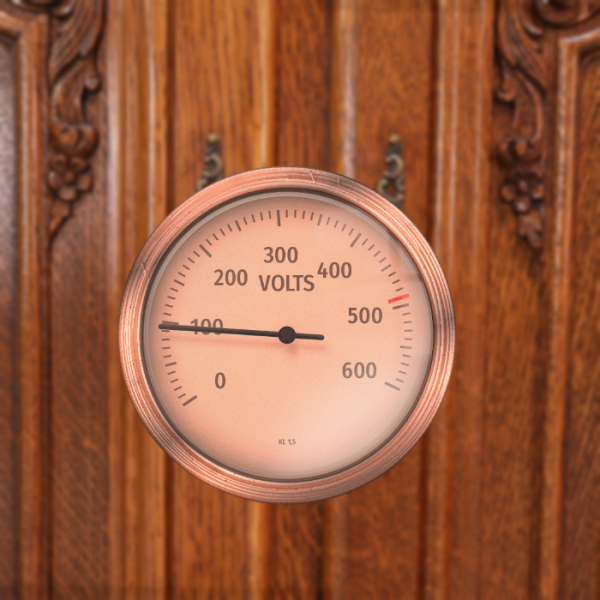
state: 95V
